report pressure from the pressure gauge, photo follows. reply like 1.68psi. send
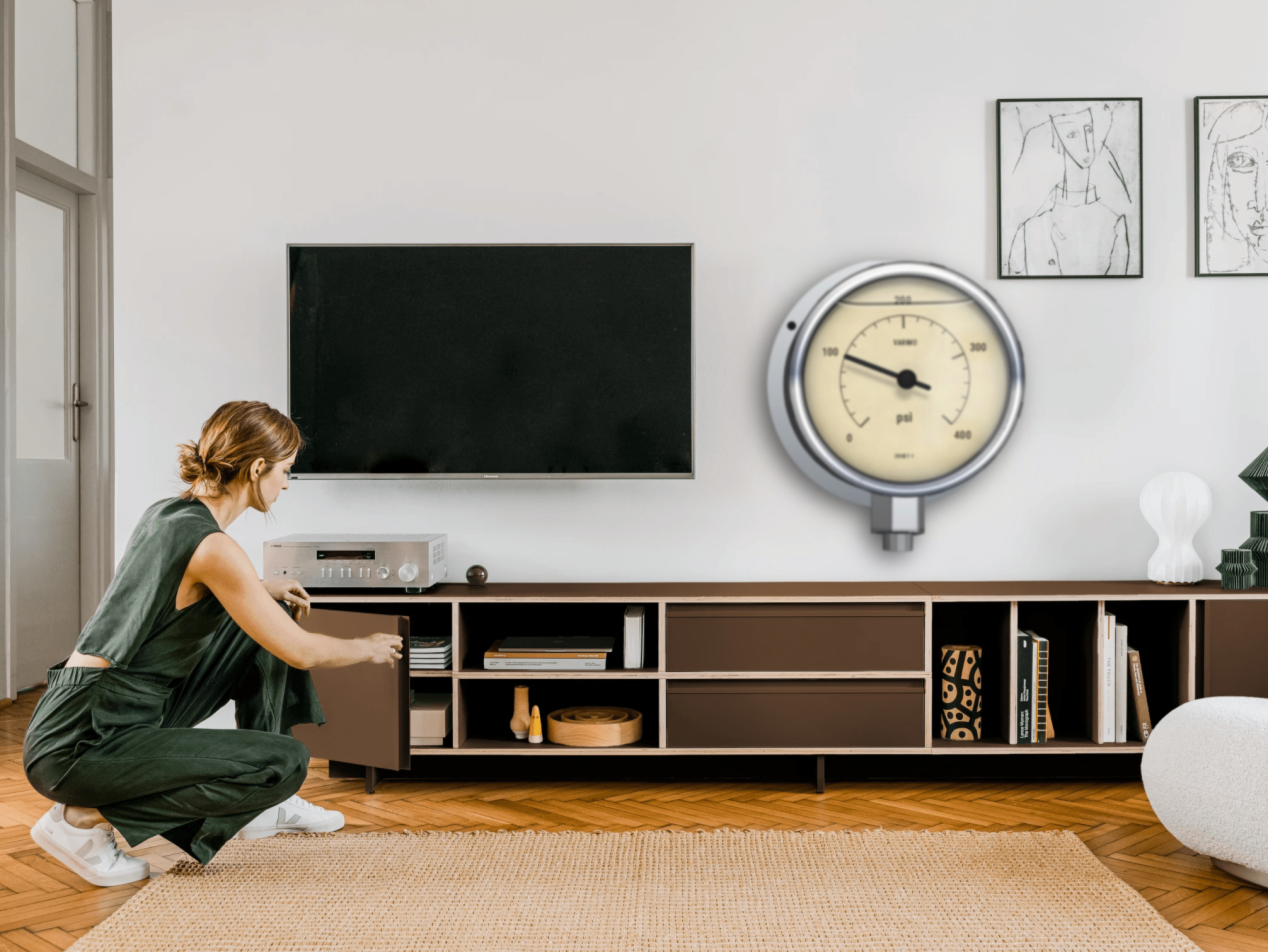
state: 100psi
